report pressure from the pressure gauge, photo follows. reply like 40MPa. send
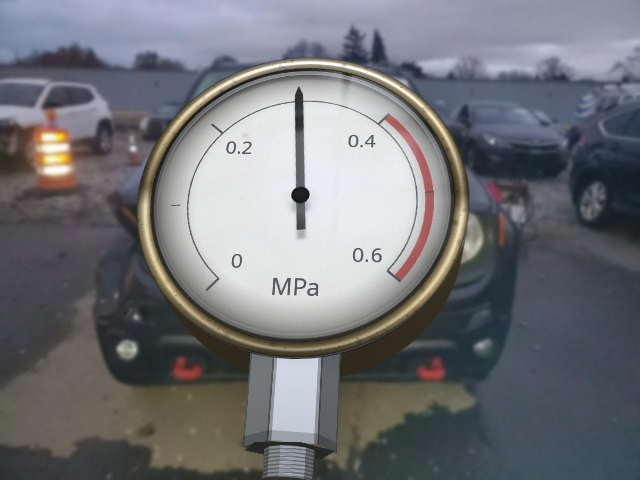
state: 0.3MPa
